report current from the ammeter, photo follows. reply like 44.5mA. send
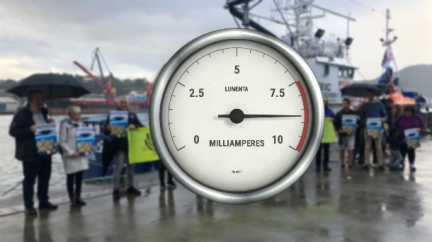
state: 8.75mA
